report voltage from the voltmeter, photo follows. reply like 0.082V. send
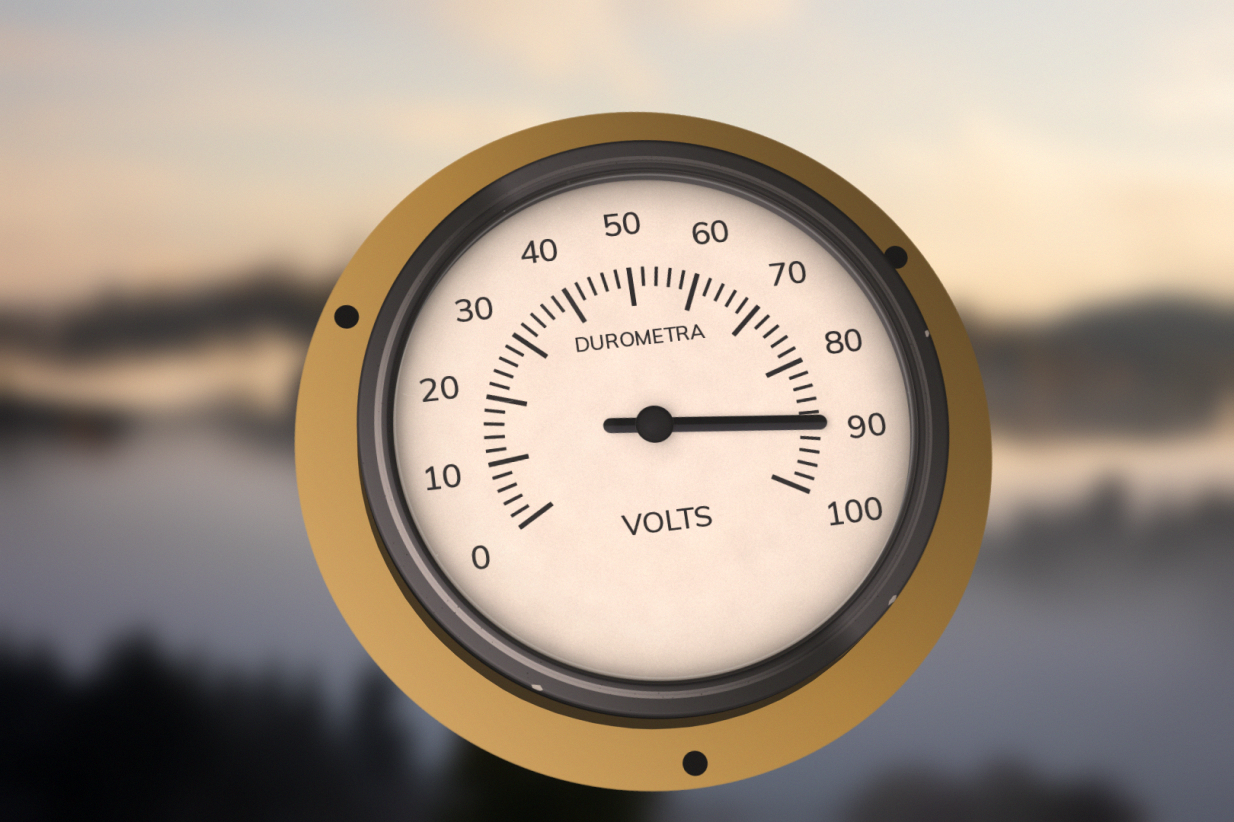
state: 90V
